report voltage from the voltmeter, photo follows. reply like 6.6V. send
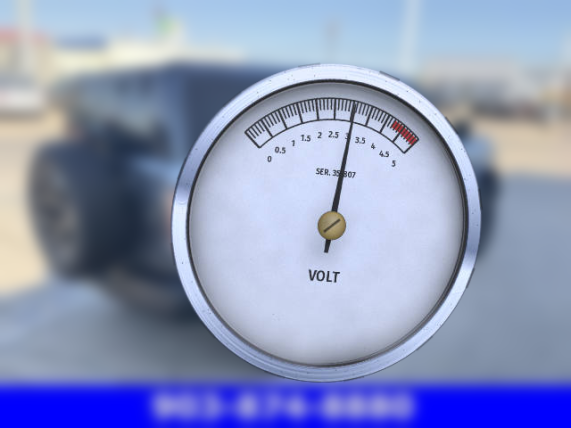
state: 3V
